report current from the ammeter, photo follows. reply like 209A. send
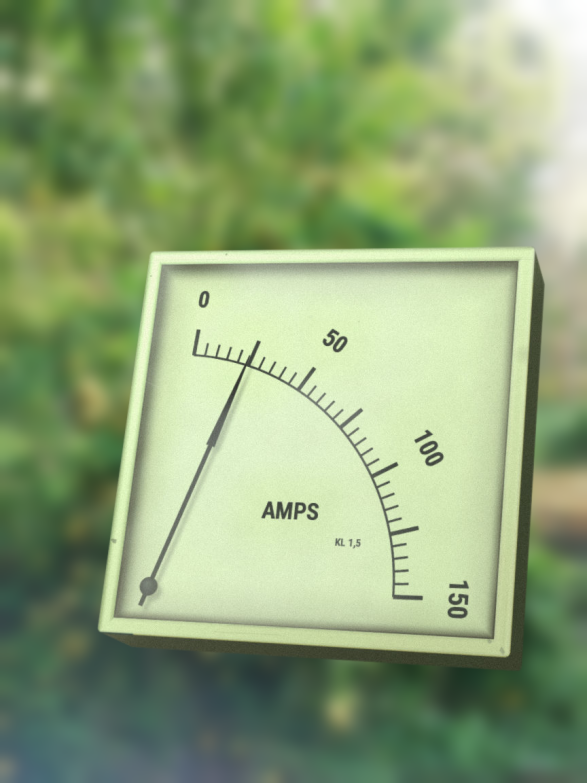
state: 25A
